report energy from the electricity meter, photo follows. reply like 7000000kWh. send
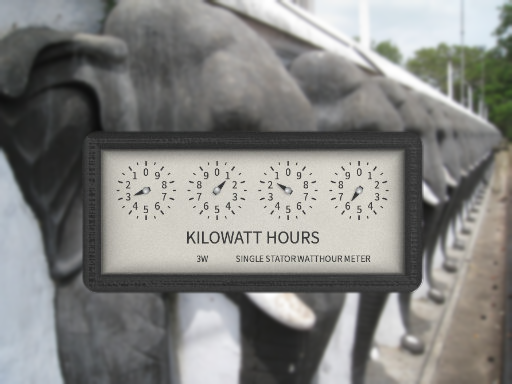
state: 3116kWh
